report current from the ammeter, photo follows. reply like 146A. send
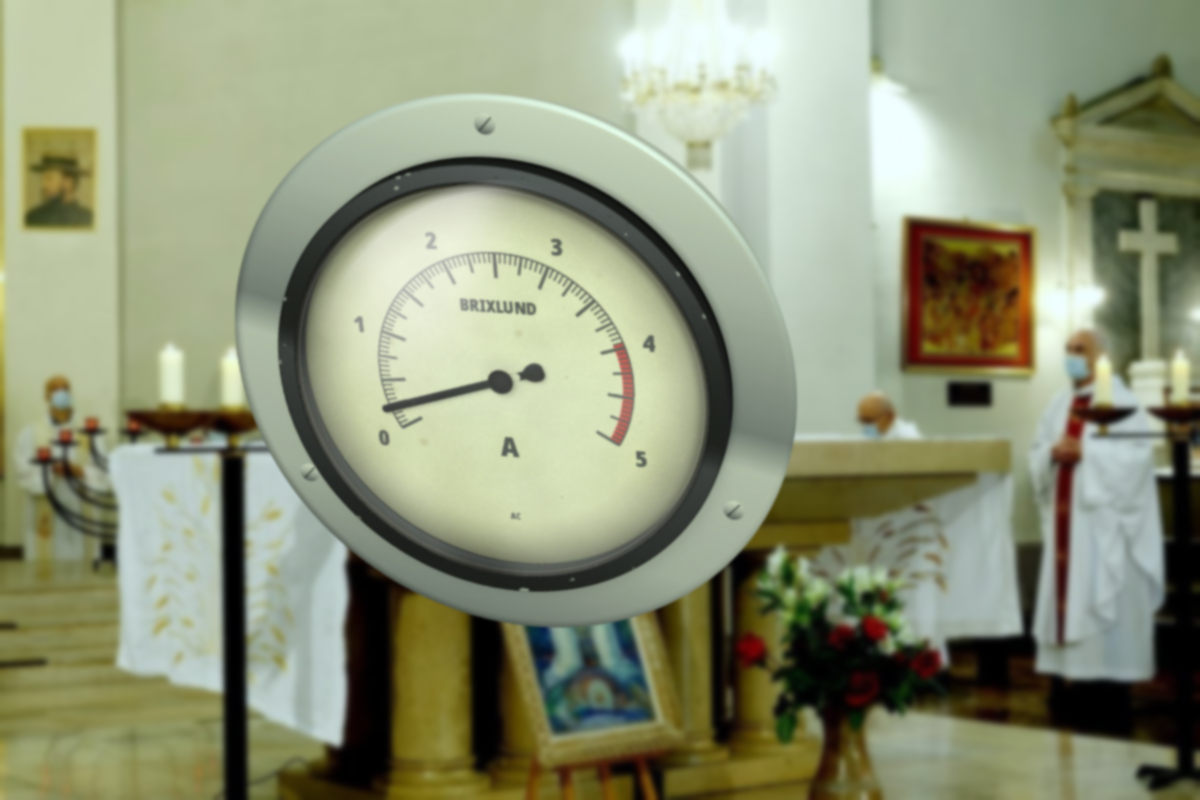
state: 0.25A
